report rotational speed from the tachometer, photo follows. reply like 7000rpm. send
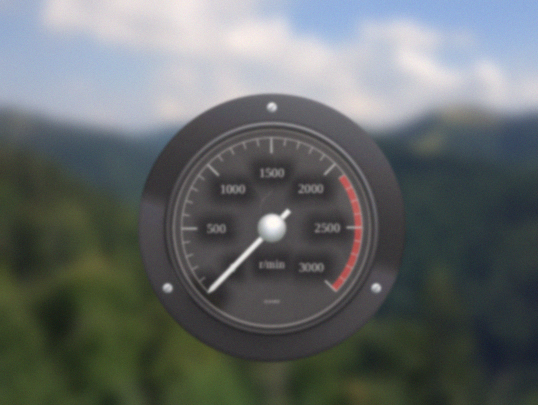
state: 0rpm
